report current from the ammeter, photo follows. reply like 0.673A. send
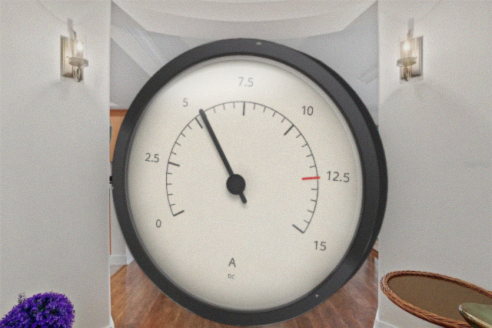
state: 5.5A
